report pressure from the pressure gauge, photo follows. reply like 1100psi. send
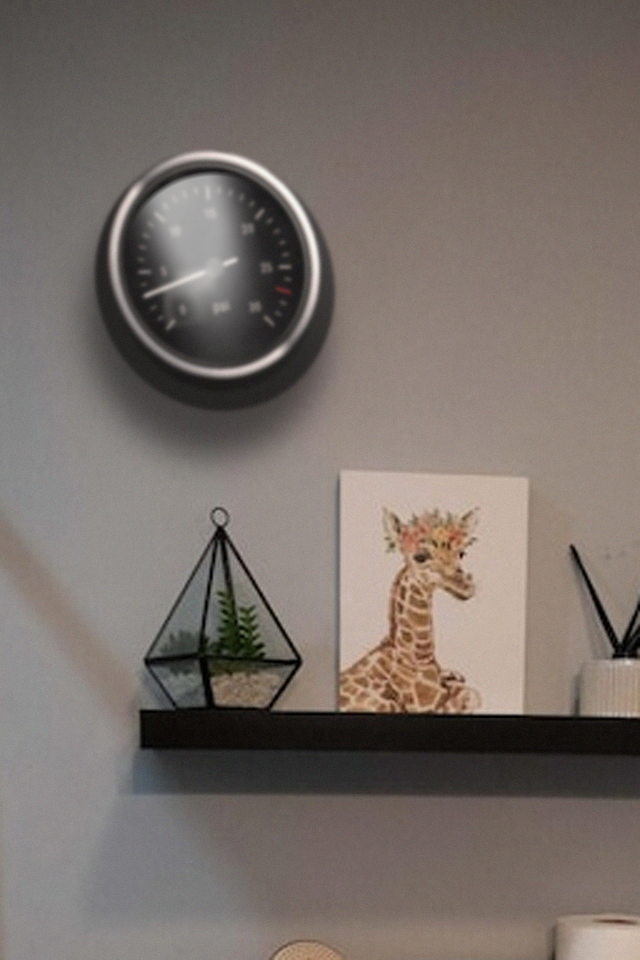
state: 3psi
